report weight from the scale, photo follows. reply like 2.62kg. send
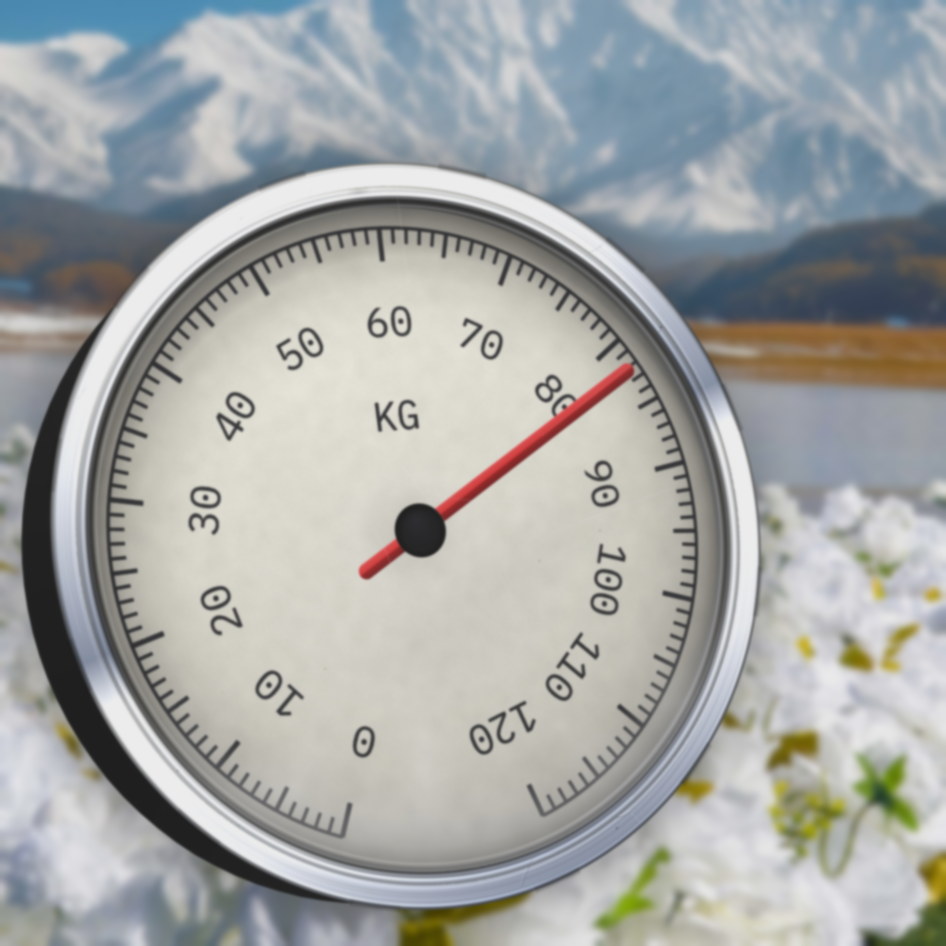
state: 82kg
